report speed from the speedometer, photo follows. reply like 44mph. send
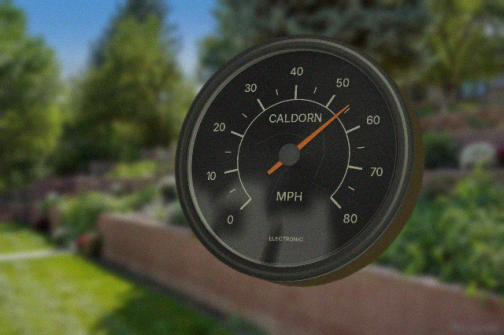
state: 55mph
